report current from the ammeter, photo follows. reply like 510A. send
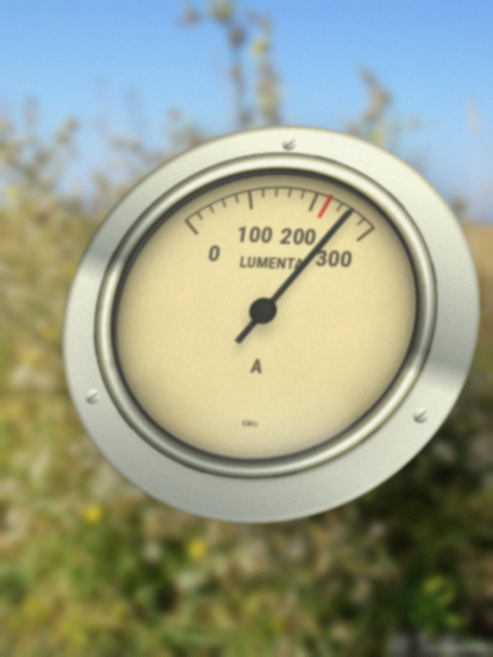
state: 260A
